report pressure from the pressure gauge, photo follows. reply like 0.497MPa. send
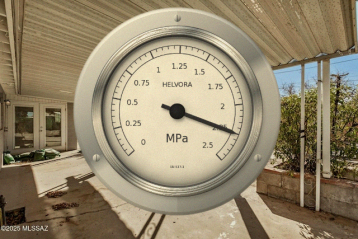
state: 2.25MPa
